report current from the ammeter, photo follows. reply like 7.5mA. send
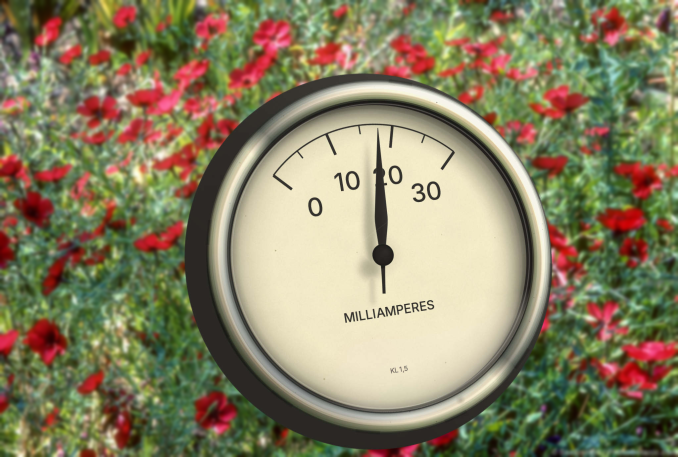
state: 17.5mA
